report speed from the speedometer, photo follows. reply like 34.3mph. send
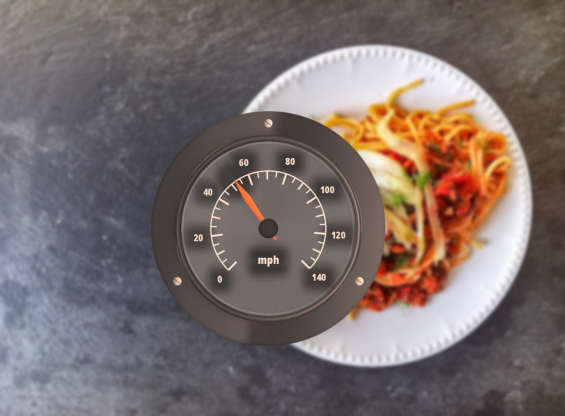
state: 52.5mph
